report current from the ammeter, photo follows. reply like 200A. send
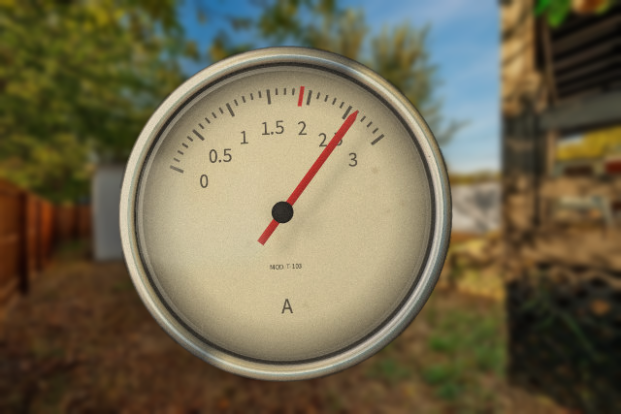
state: 2.6A
